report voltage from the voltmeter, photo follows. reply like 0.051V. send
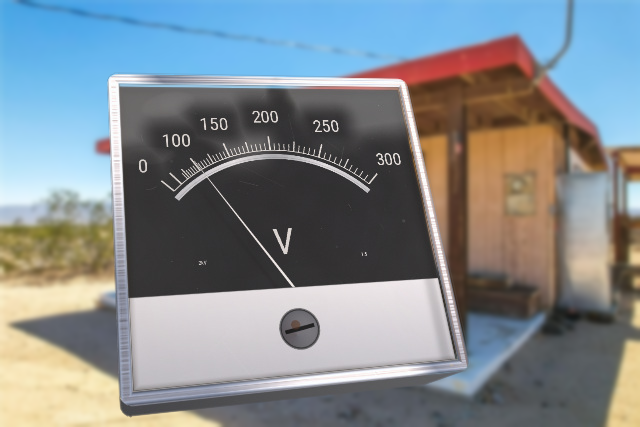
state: 100V
